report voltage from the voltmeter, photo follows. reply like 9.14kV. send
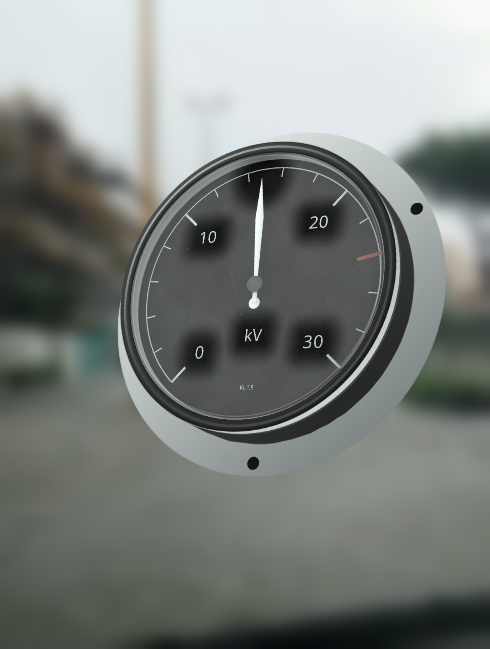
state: 15kV
